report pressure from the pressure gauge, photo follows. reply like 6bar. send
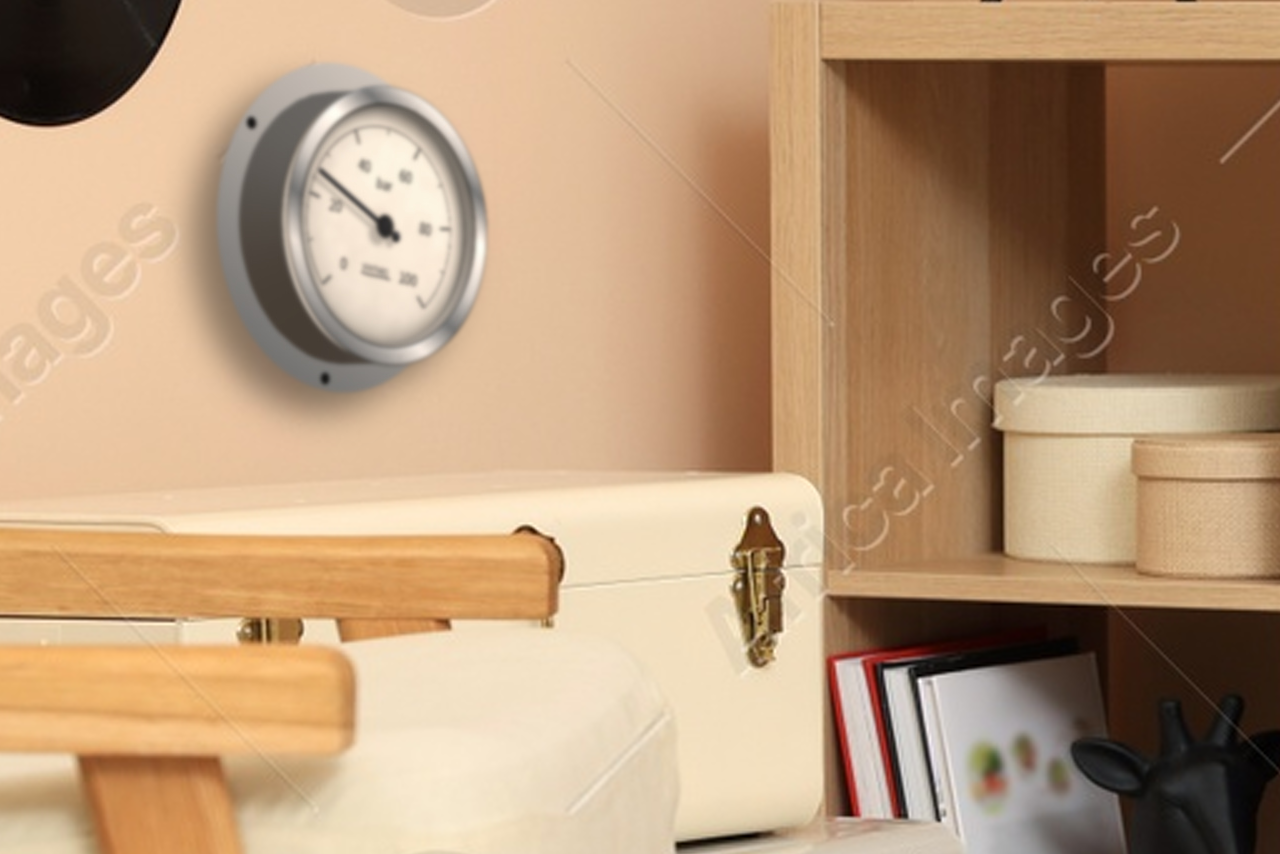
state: 25bar
